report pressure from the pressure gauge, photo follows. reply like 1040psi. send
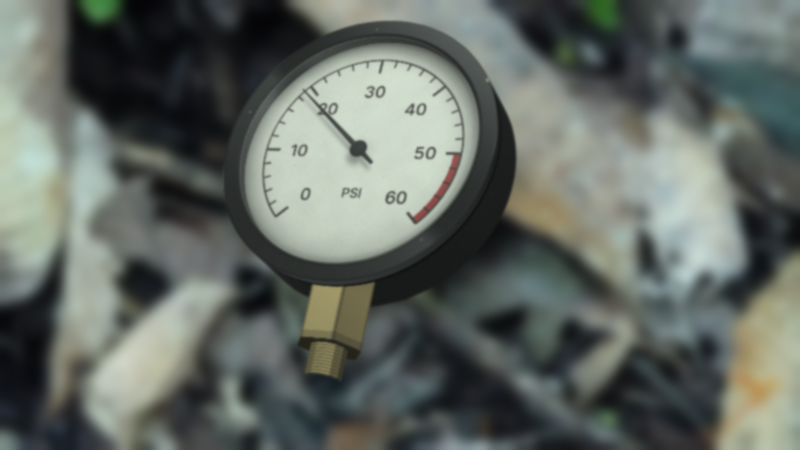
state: 19psi
